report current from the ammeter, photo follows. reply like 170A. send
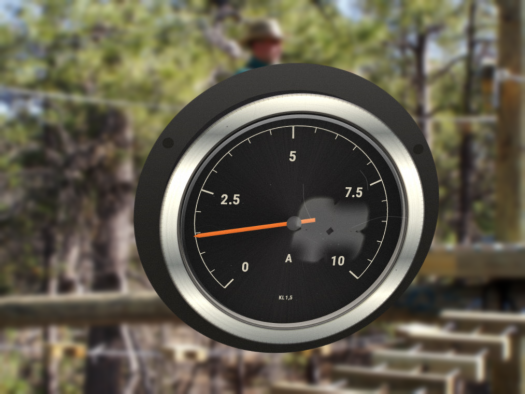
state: 1.5A
